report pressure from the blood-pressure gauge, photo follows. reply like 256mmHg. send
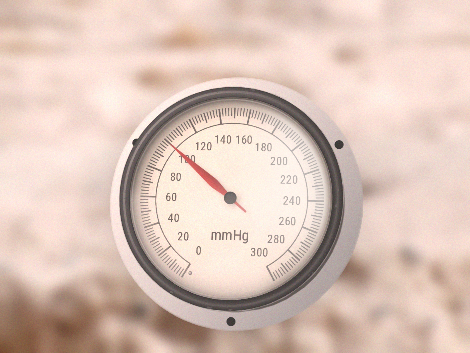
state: 100mmHg
